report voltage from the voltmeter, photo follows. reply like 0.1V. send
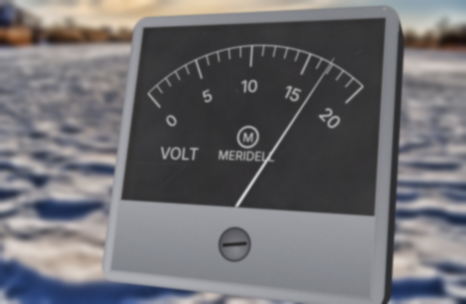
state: 17V
